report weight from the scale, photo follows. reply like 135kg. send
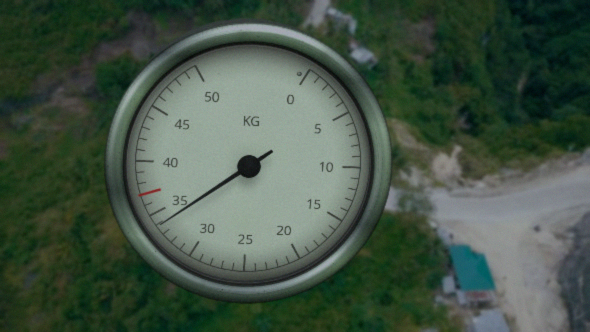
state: 34kg
